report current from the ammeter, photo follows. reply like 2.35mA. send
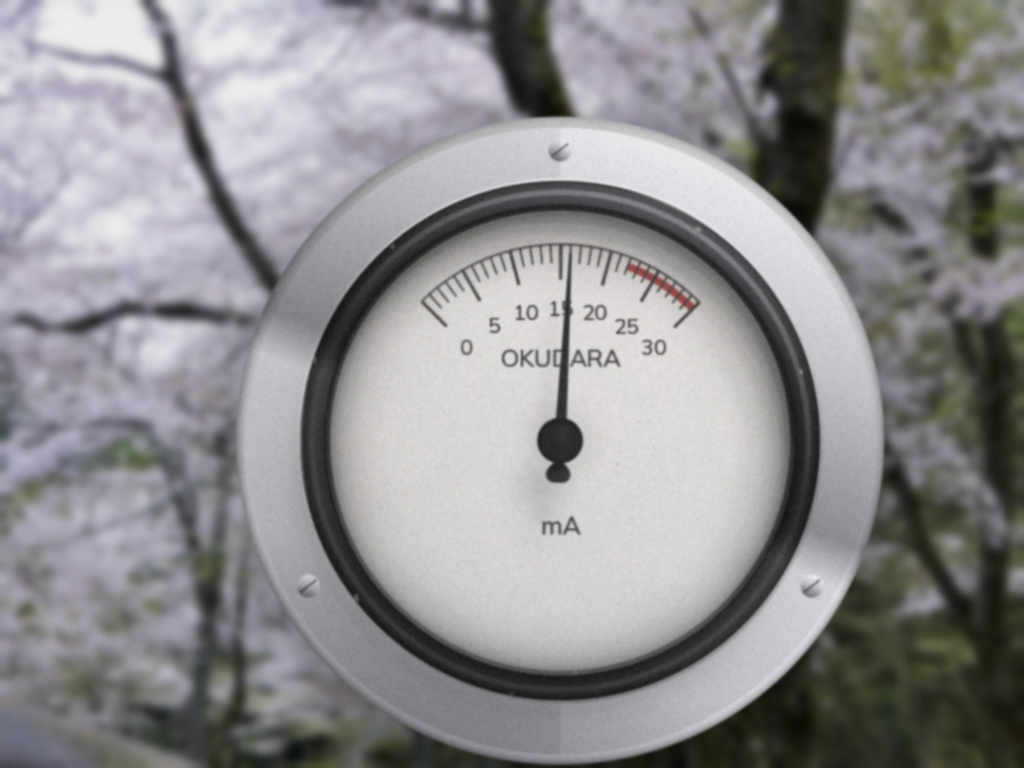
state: 16mA
